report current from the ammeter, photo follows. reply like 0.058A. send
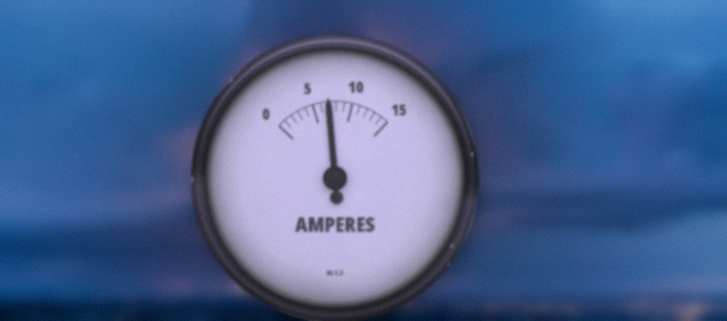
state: 7A
